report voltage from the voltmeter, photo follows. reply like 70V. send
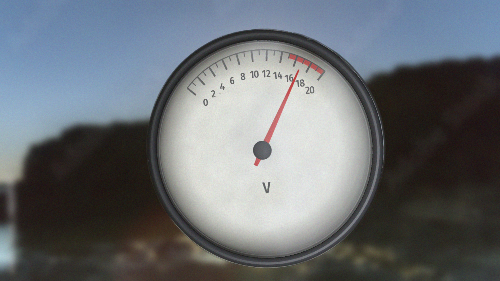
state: 17V
